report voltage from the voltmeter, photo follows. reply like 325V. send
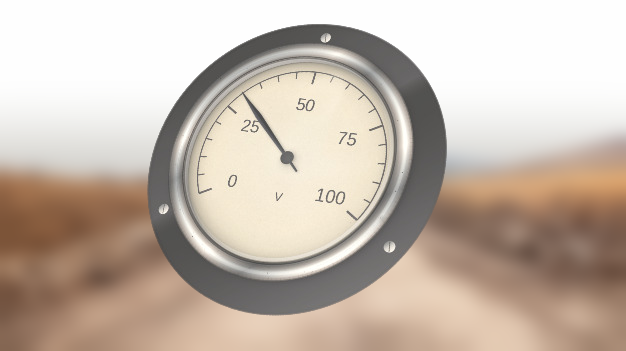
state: 30V
